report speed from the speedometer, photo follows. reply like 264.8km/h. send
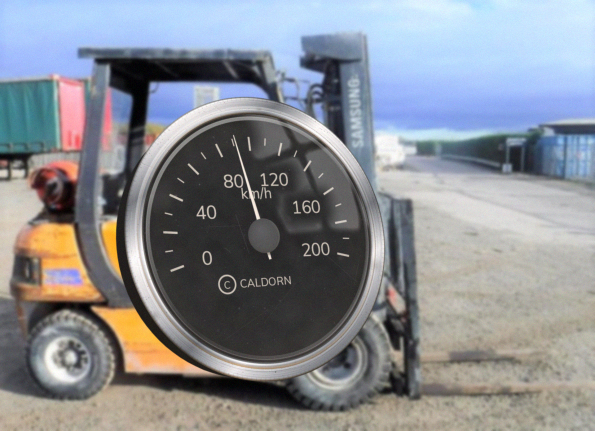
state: 90km/h
